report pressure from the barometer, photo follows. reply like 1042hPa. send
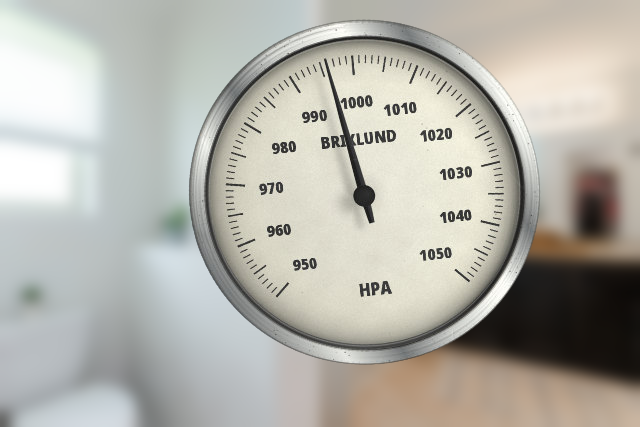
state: 996hPa
